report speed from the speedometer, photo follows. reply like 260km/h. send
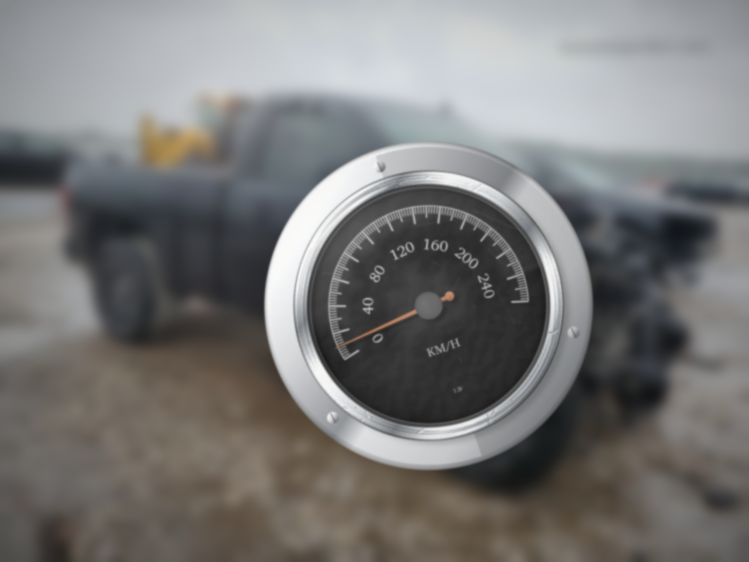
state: 10km/h
